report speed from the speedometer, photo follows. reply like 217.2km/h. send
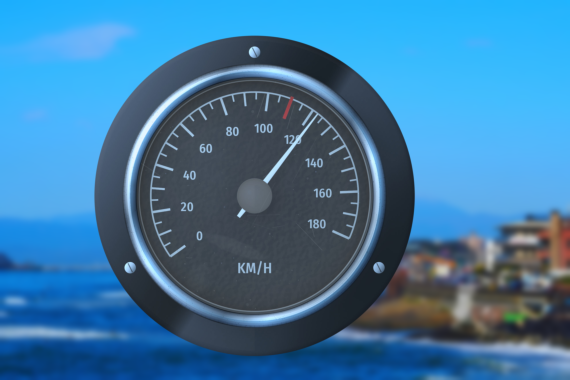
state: 122.5km/h
